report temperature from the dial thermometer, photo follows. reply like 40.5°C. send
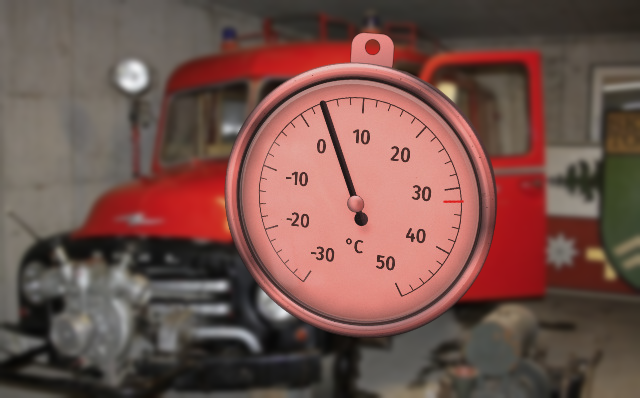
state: 4°C
